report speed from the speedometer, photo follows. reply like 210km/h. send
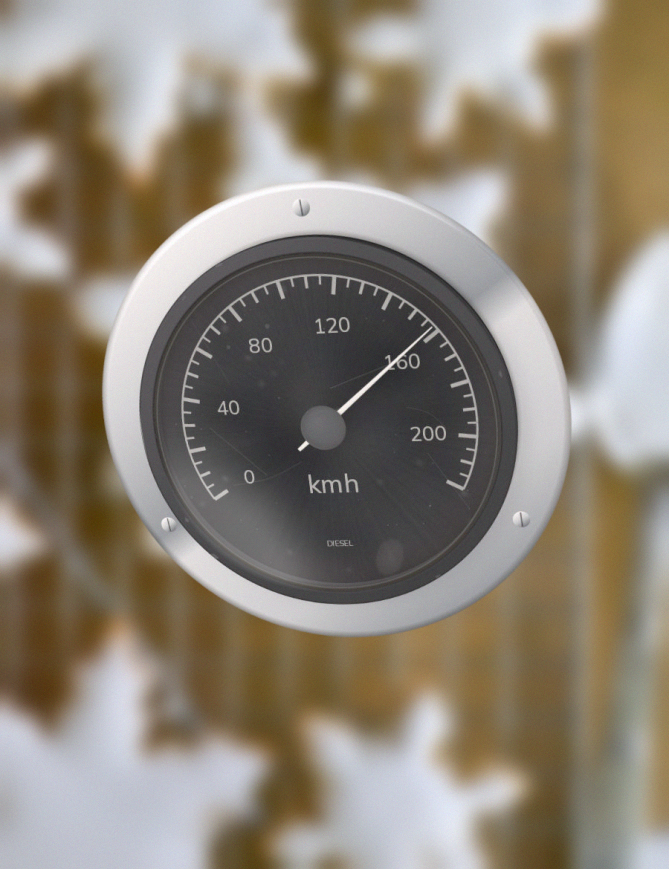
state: 157.5km/h
